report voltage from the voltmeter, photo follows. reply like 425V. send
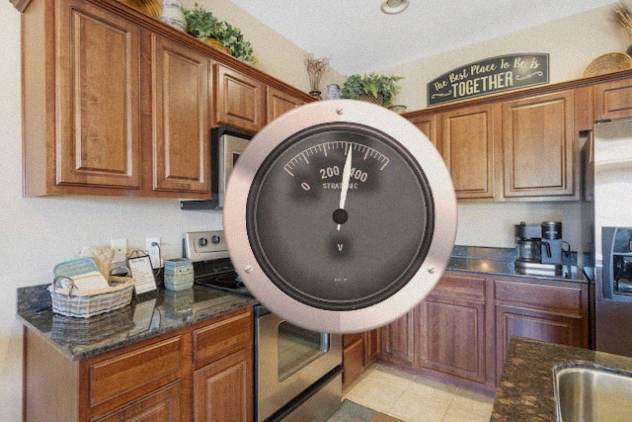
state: 320V
